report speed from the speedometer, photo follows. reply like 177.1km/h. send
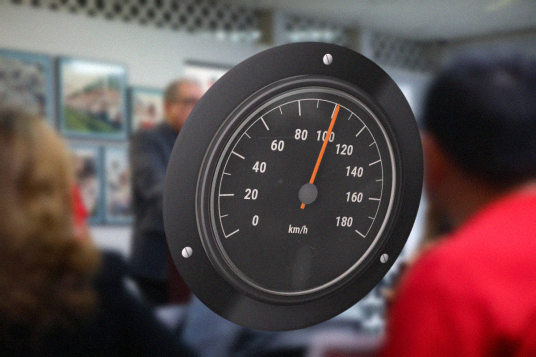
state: 100km/h
